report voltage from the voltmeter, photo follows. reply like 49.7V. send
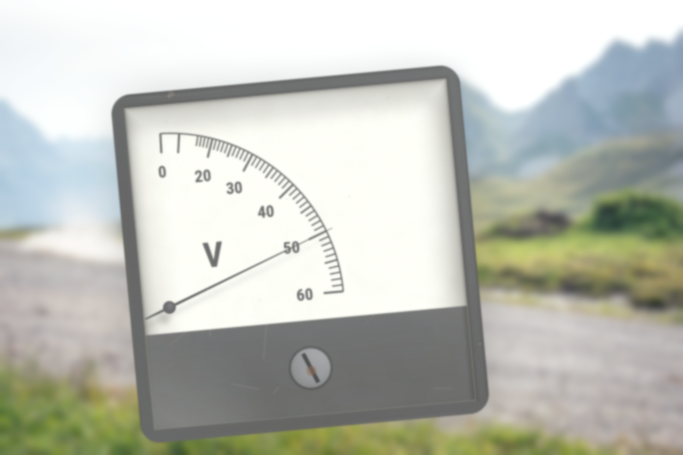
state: 50V
